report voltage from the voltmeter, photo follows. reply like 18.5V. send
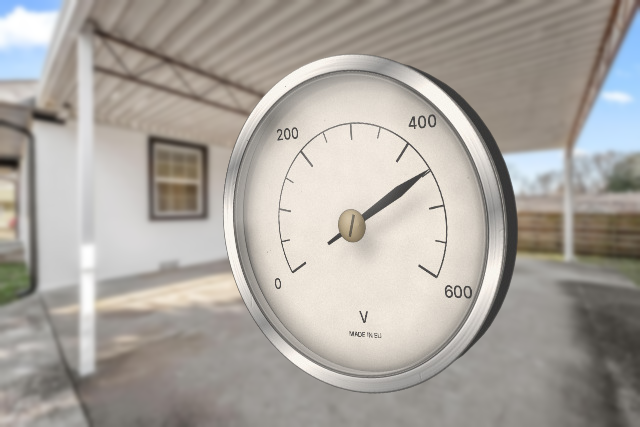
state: 450V
